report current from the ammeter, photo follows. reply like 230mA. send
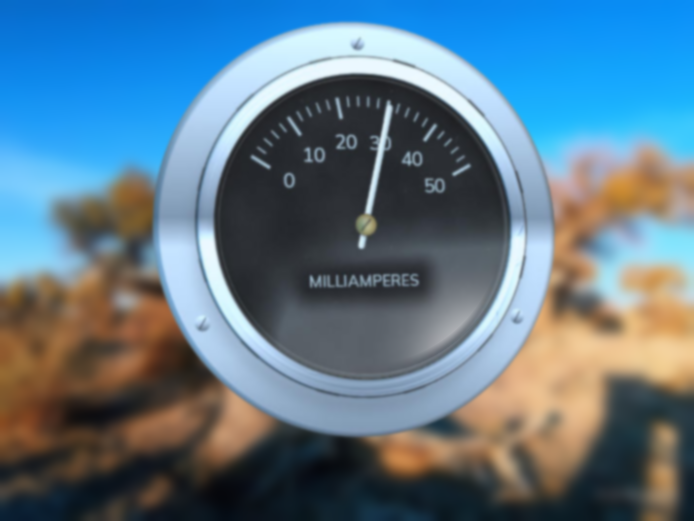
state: 30mA
